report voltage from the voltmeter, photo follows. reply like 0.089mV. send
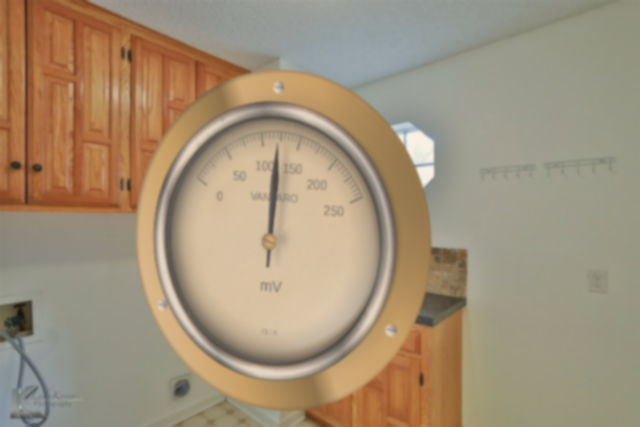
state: 125mV
